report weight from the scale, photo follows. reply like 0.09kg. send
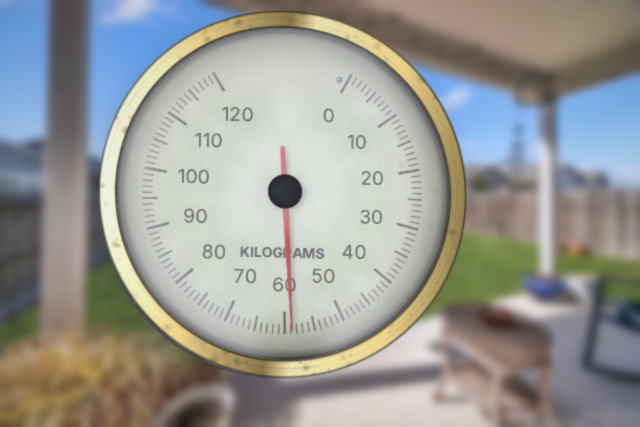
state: 59kg
